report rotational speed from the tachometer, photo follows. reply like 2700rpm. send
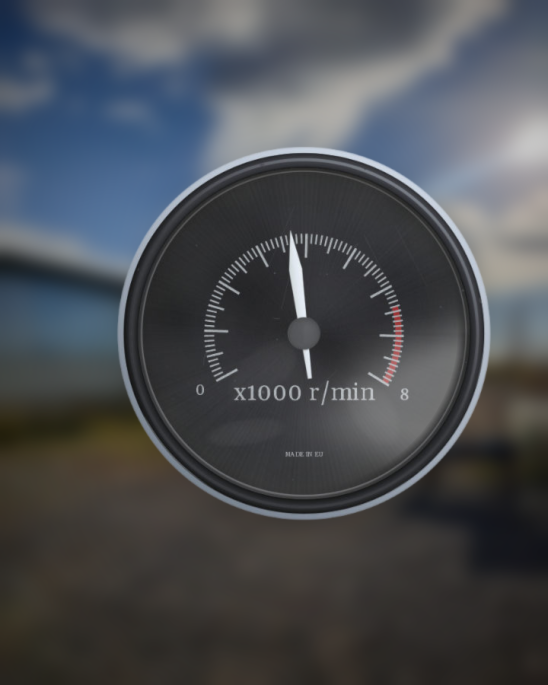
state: 3700rpm
